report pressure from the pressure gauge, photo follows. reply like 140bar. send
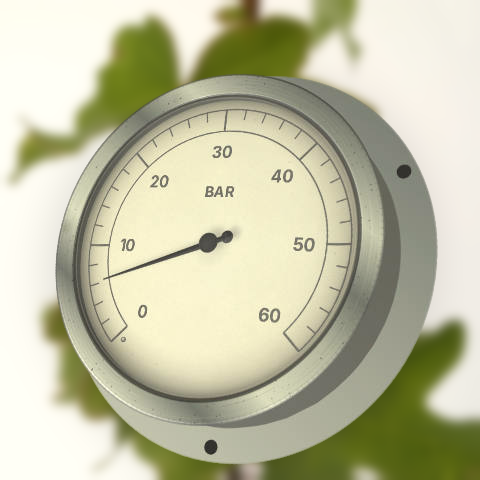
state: 6bar
